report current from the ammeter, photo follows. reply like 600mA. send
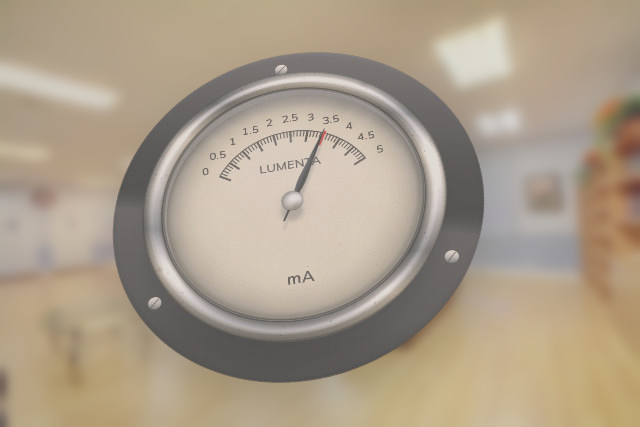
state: 3.5mA
